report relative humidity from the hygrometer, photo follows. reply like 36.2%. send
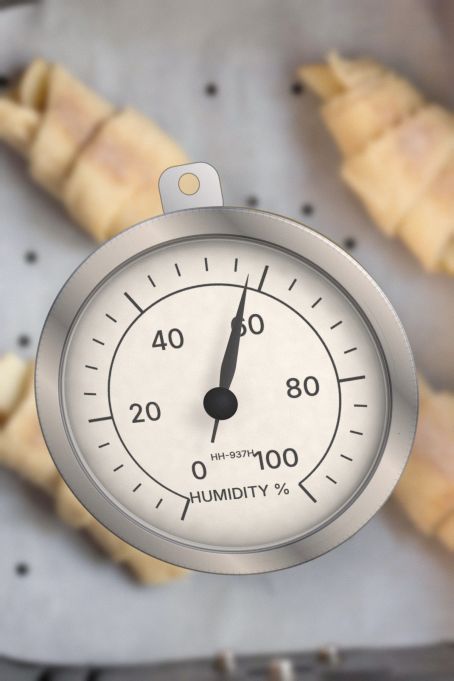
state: 58%
